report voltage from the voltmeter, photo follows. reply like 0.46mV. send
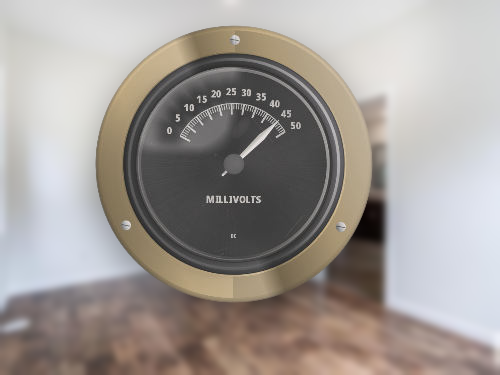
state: 45mV
